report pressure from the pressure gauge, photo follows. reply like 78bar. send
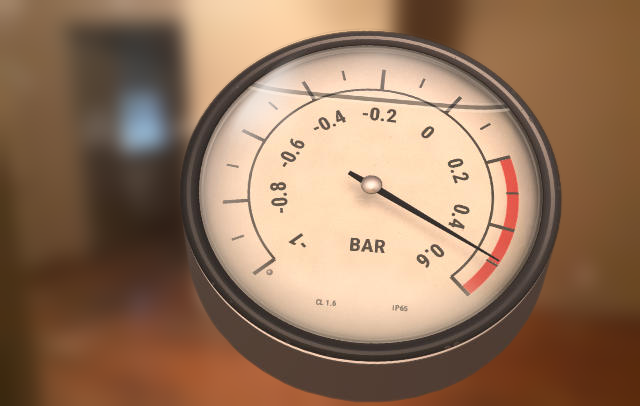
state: 0.5bar
